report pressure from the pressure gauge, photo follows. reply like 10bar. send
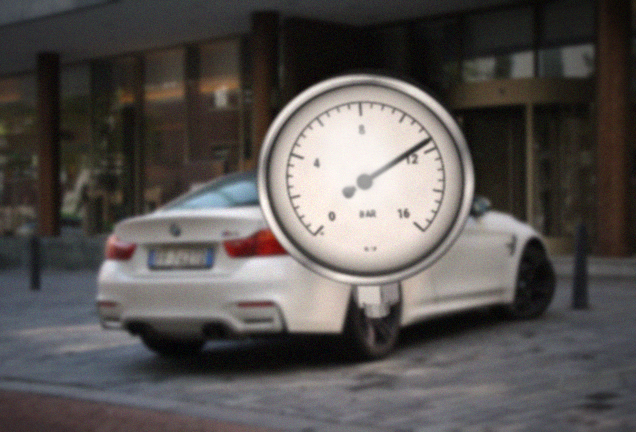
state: 11.5bar
